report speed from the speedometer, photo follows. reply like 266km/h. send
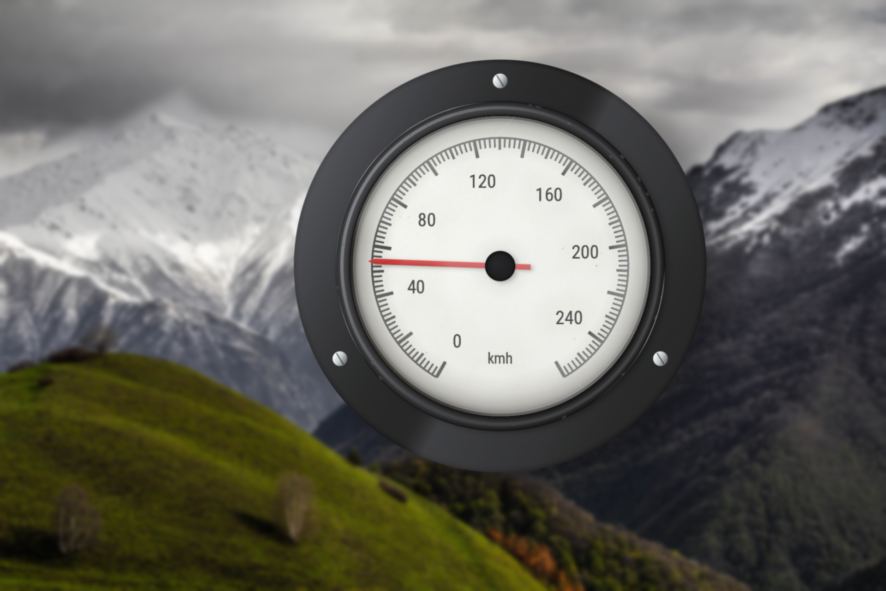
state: 54km/h
